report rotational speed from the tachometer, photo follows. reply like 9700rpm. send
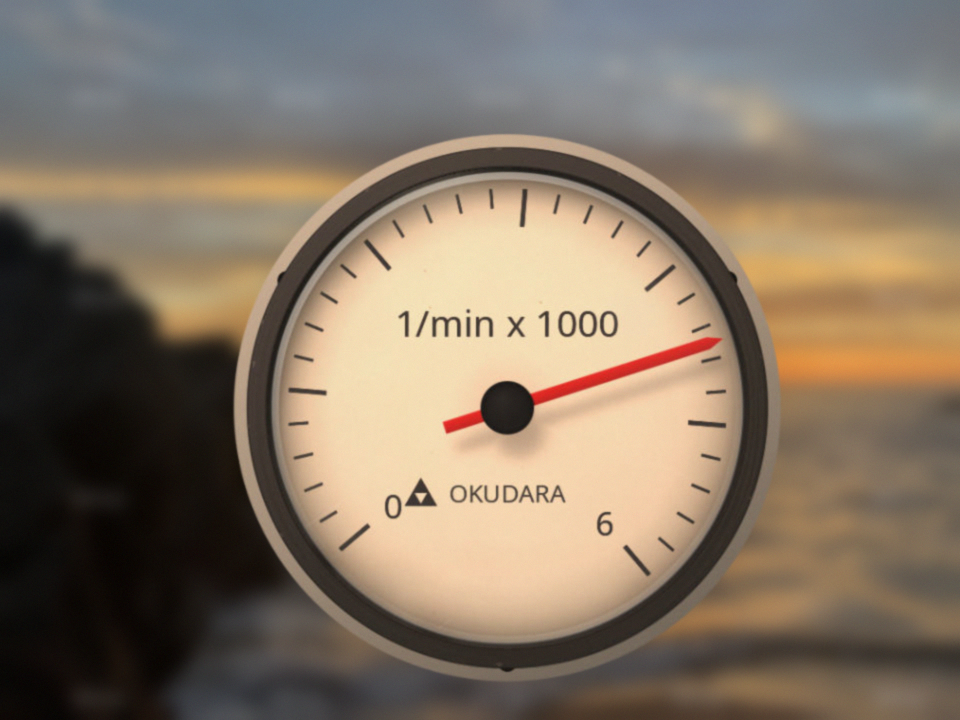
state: 4500rpm
